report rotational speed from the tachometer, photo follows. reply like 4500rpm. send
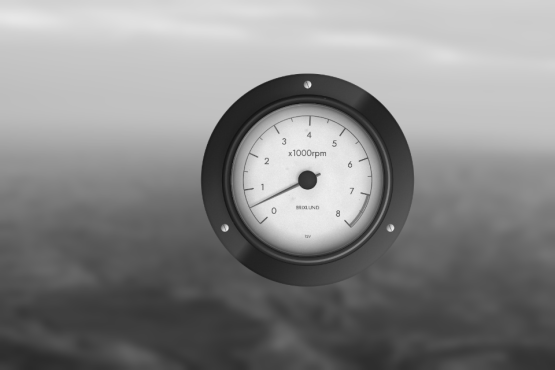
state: 500rpm
